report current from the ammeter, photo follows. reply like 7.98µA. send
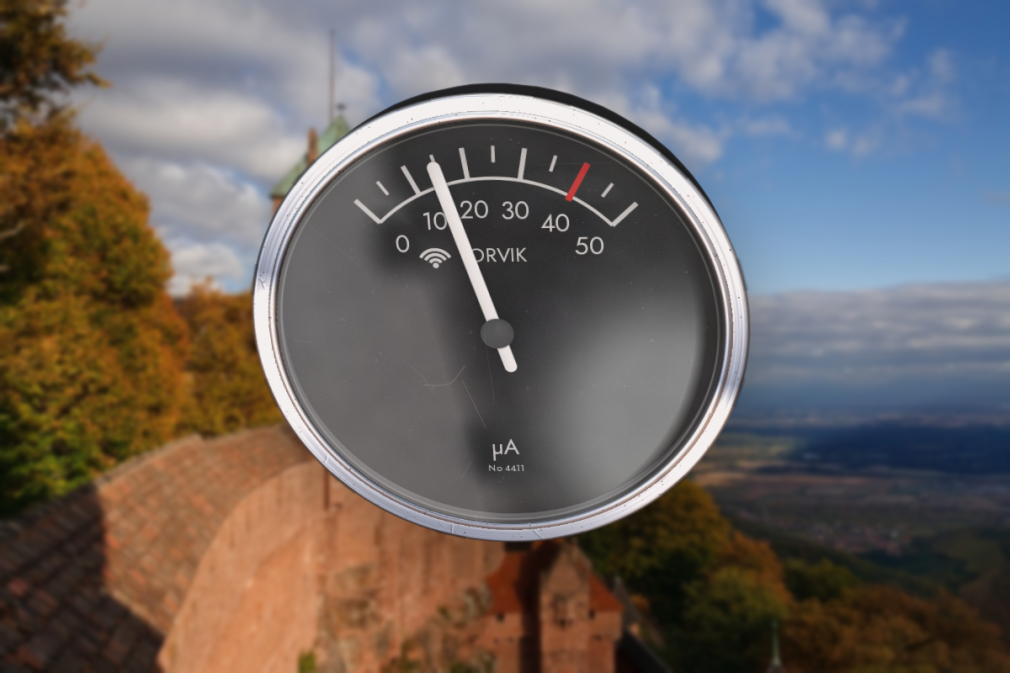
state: 15µA
